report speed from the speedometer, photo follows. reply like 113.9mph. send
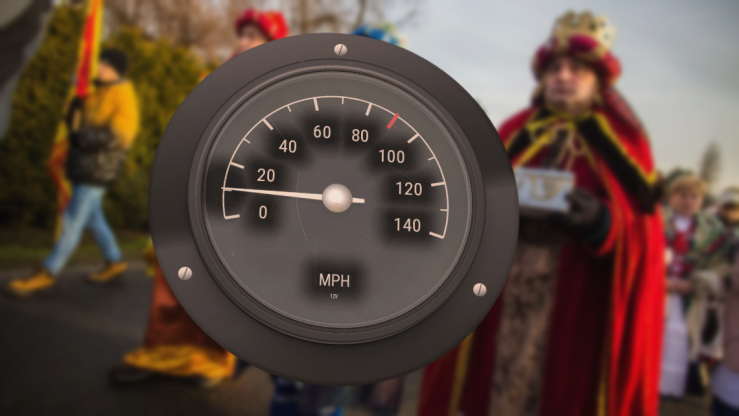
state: 10mph
